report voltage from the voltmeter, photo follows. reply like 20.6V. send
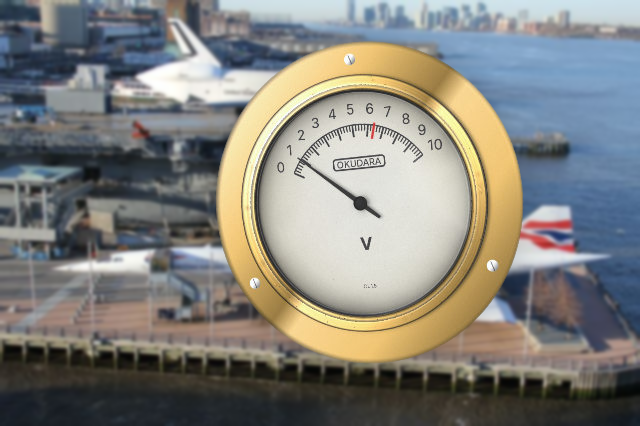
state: 1V
